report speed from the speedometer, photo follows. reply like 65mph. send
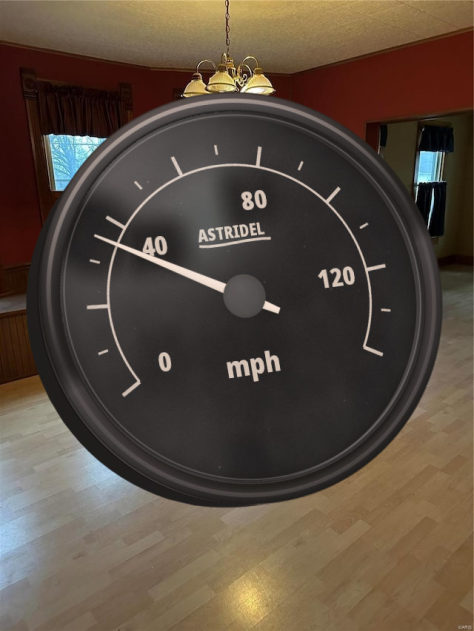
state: 35mph
